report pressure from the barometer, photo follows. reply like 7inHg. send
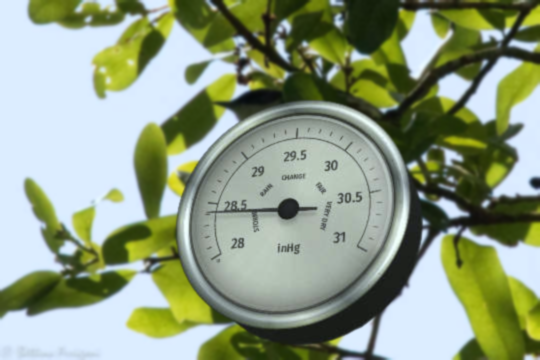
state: 28.4inHg
